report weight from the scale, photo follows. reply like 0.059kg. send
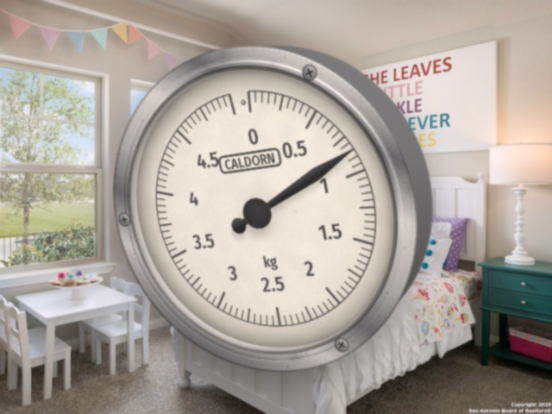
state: 0.85kg
